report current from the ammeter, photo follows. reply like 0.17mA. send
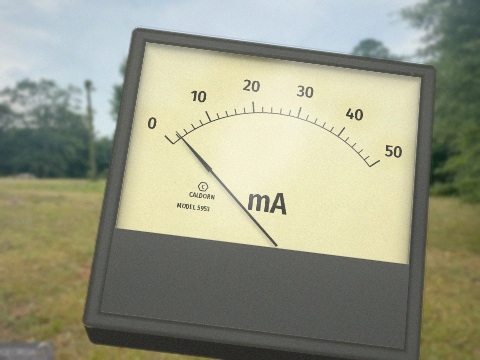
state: 2mA
